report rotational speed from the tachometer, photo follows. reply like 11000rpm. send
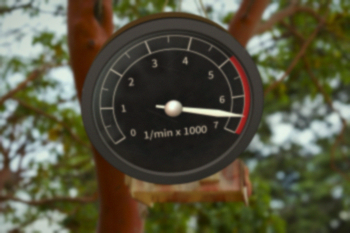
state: 6500rpm
